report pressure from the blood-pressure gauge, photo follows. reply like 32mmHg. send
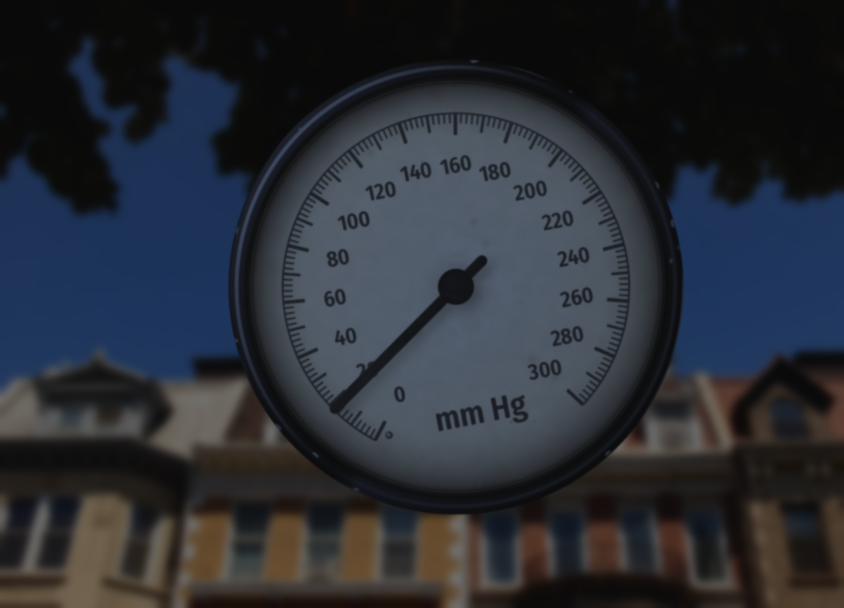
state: 18mmHg
